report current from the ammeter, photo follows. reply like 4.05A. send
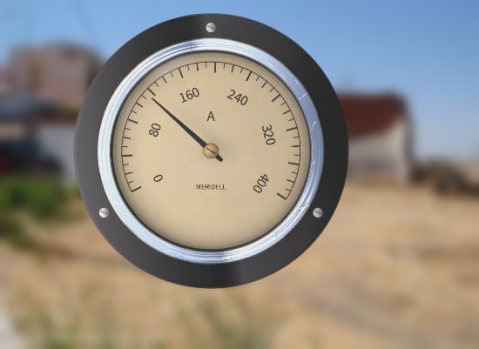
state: 115A
